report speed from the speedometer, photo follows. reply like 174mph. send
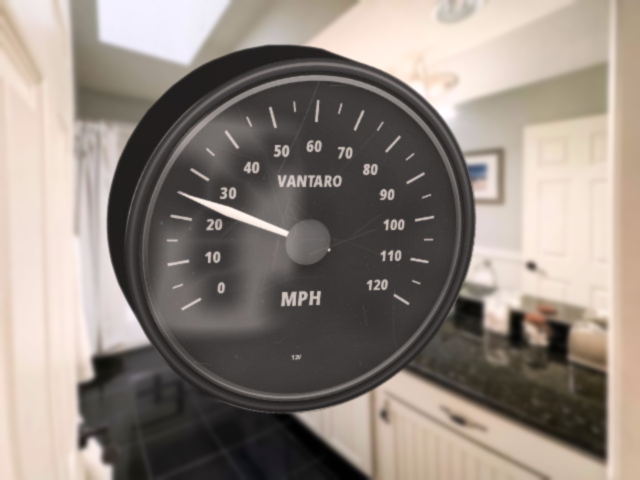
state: 25mph
